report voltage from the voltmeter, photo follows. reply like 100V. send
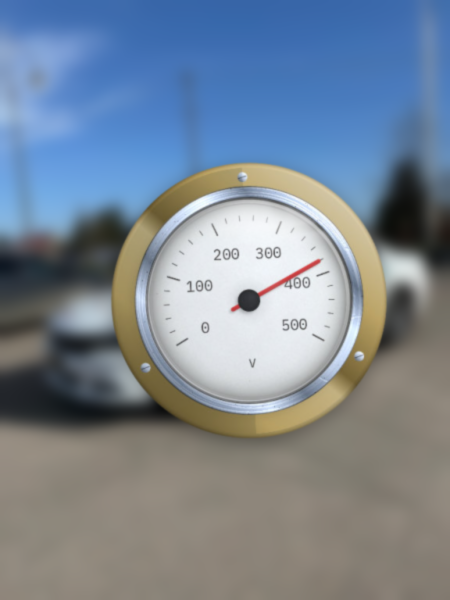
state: 380V
